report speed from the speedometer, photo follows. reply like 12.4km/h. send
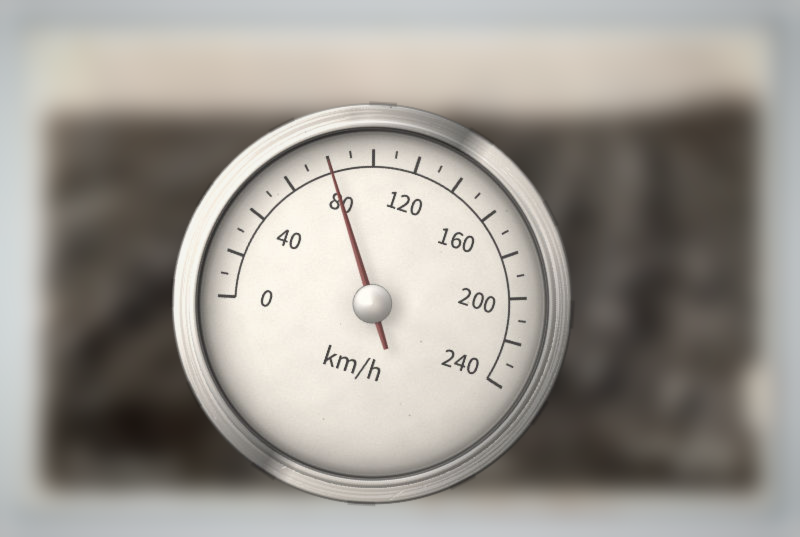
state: 80km/h
